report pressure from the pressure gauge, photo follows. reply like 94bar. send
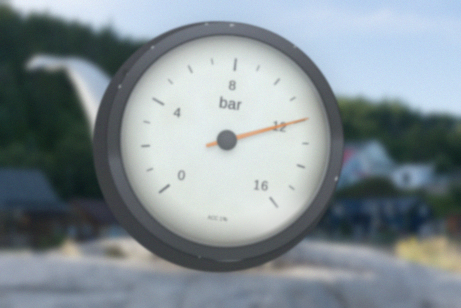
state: 12bar
